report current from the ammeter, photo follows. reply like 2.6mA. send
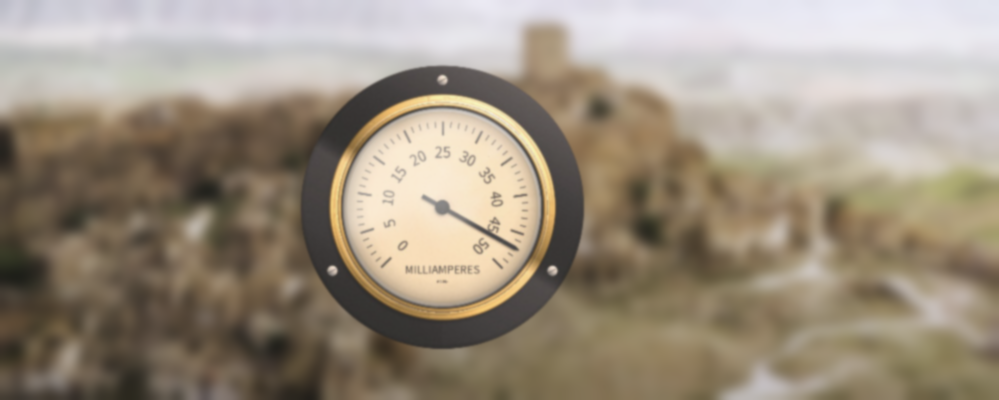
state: 47mA
